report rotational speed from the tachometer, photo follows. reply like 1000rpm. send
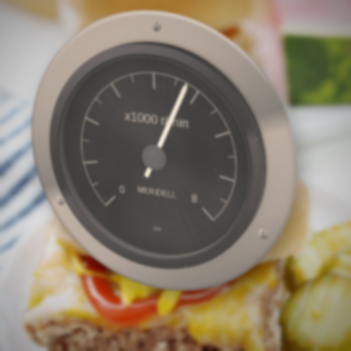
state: 4750rpm
